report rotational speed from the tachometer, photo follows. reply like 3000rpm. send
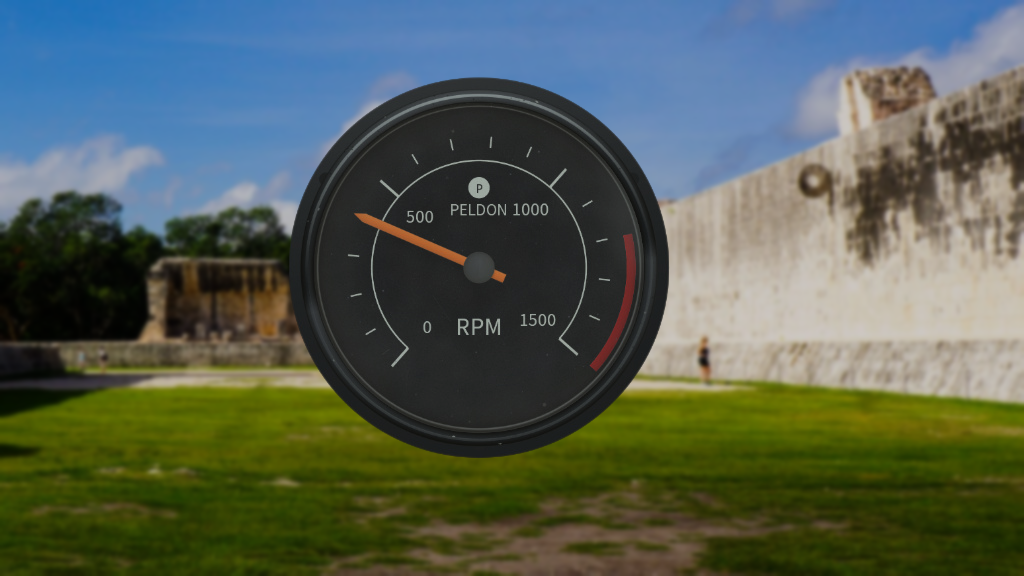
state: 400rpm
